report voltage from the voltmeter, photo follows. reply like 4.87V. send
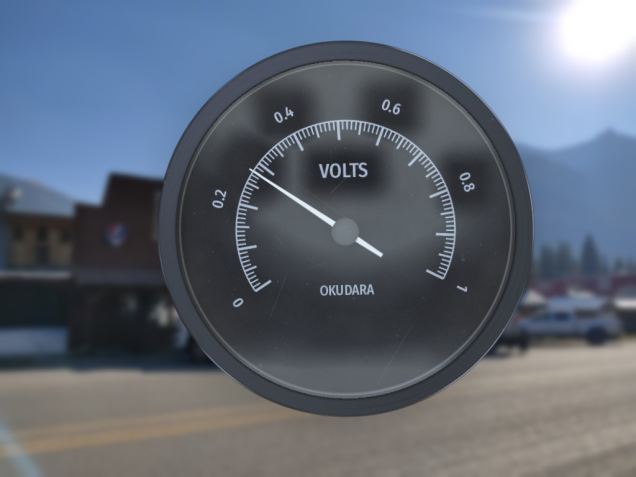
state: 0.28V
